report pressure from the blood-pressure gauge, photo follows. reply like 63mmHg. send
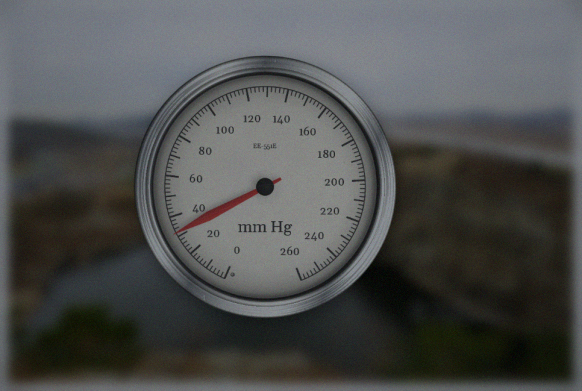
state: 32mmHg
